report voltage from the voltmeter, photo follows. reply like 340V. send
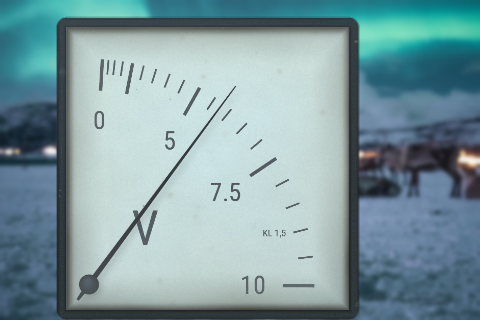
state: 5.75V
